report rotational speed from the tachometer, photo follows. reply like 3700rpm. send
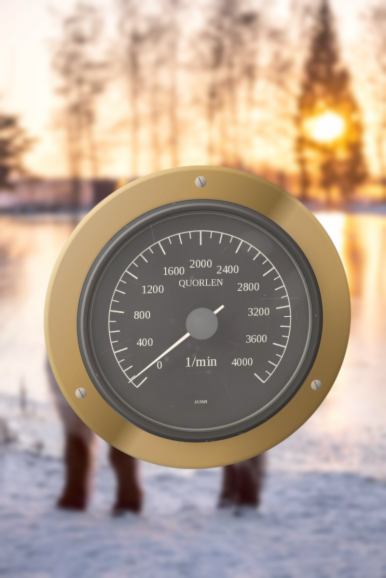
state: 100rpm
